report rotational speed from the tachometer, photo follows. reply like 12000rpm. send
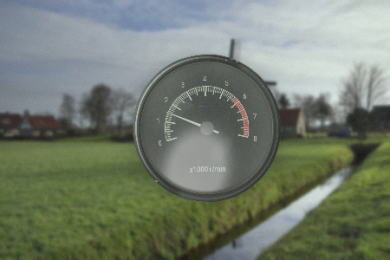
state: 1500rpm
